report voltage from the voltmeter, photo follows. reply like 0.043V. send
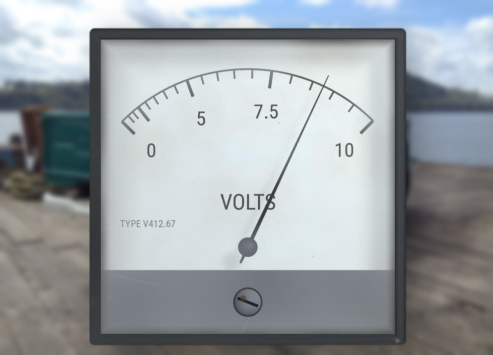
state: 8.75V
